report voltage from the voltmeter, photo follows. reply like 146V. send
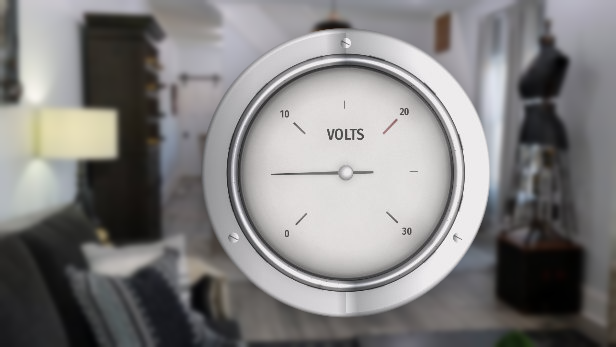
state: 5V
